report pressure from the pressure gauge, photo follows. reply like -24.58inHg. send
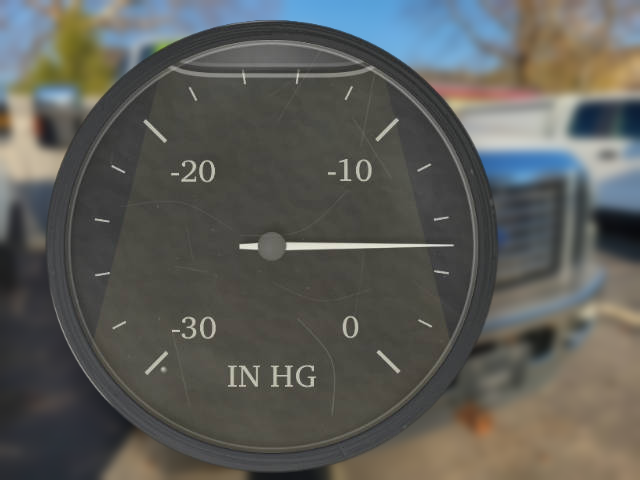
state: -5inHg
